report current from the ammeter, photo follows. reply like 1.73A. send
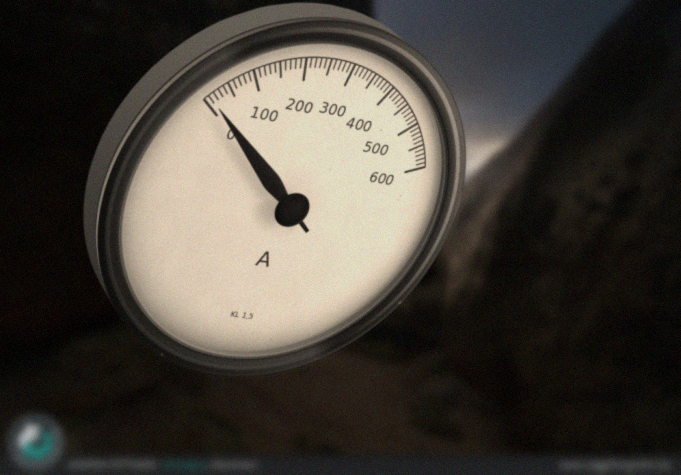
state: 10A
